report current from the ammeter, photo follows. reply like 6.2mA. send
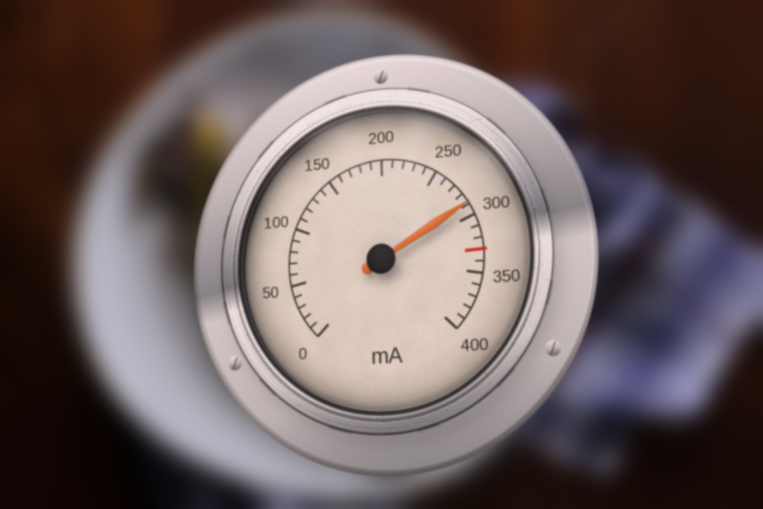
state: 290mA
